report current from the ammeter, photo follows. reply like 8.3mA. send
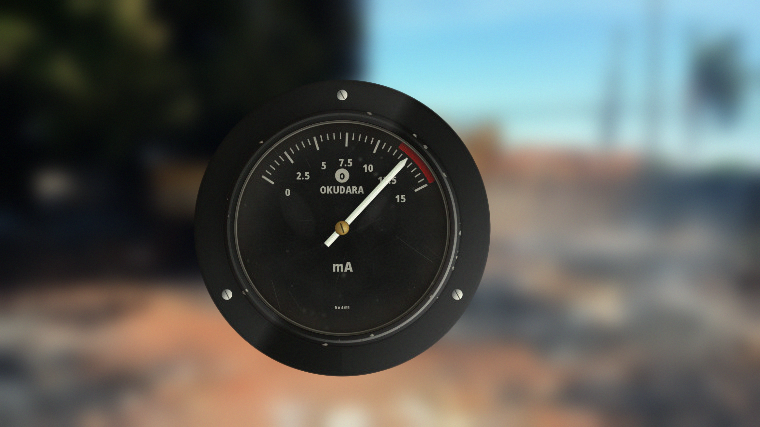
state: 12.5mA
